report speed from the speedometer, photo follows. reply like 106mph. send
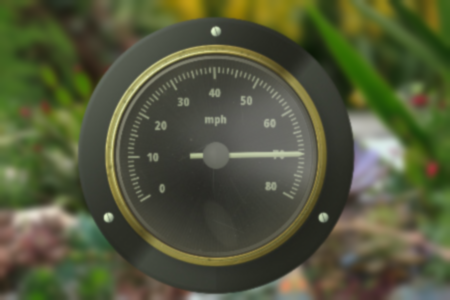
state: 70mph
